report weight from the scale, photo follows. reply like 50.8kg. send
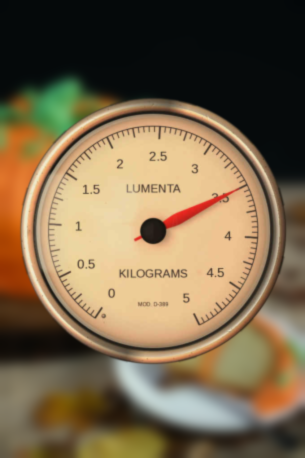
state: 3.5kg
